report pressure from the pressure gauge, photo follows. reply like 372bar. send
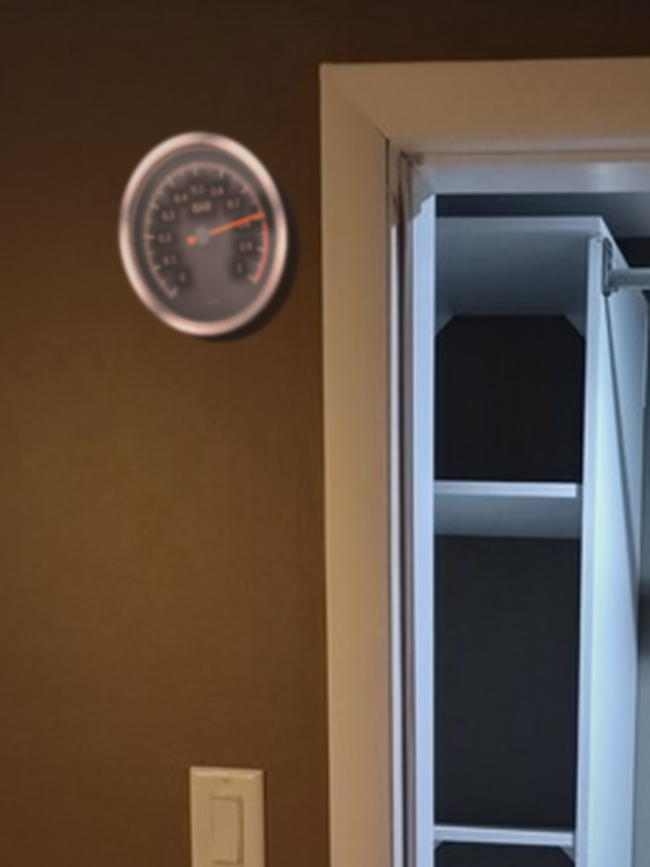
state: 0.8bar
